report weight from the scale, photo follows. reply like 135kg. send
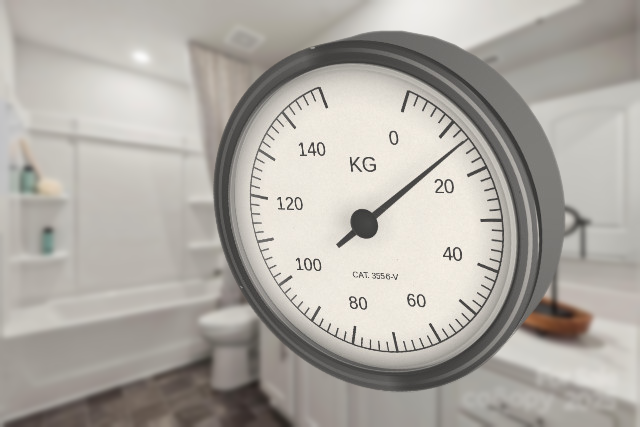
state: 14kg
